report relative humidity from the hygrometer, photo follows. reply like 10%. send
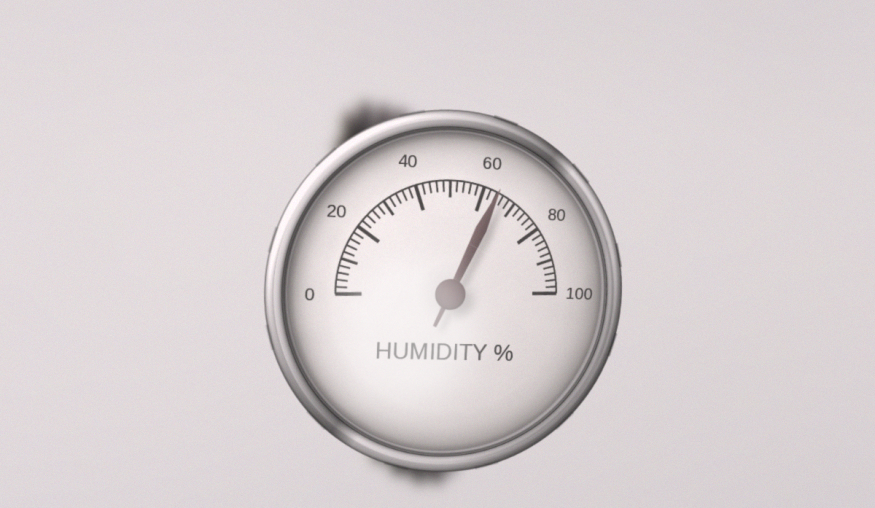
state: 64%
